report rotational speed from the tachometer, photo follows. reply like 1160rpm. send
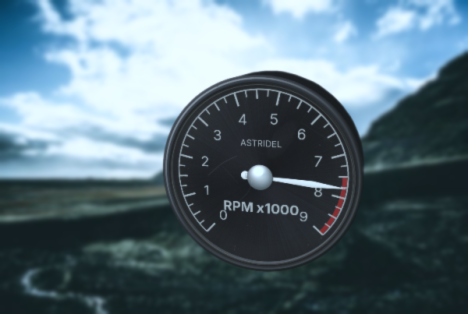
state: 7750rpm
